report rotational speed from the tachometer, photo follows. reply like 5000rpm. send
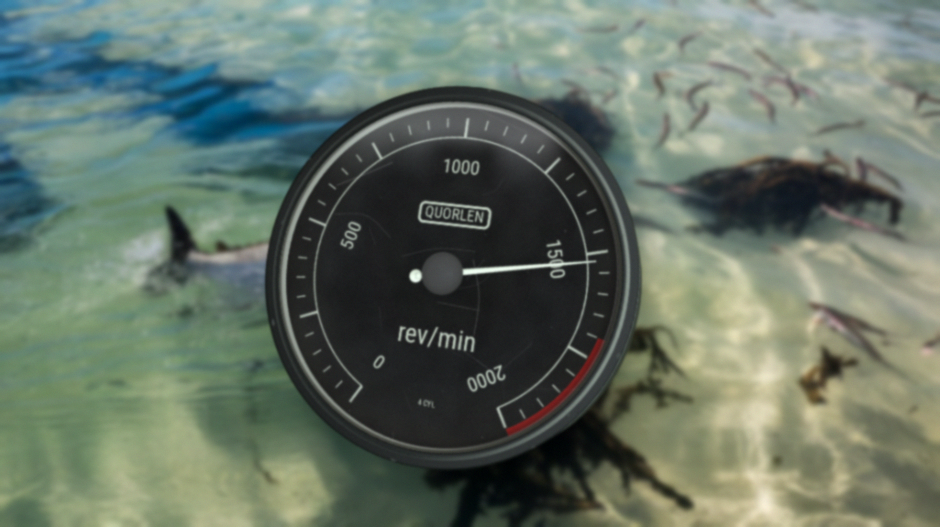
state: 1525rpm
